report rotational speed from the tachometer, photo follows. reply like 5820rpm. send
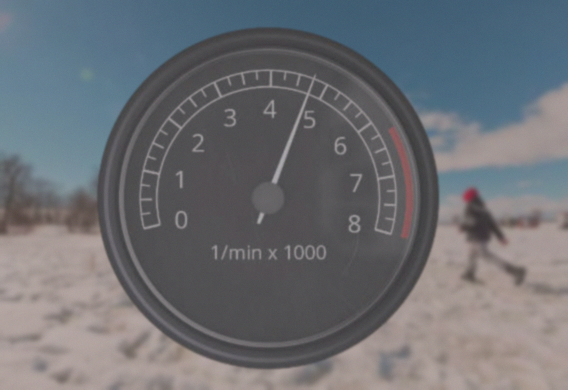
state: 4750rpm
